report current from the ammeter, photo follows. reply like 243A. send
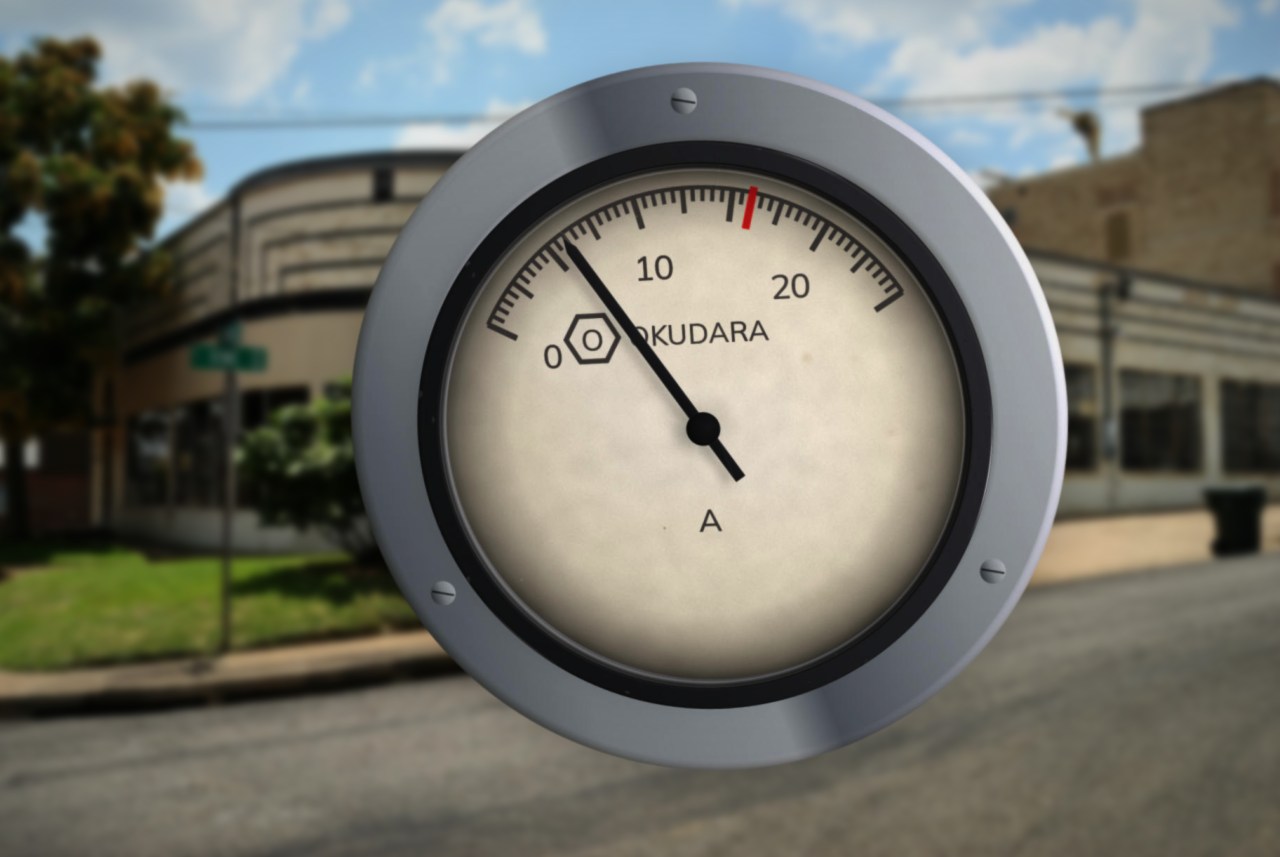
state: 6A
